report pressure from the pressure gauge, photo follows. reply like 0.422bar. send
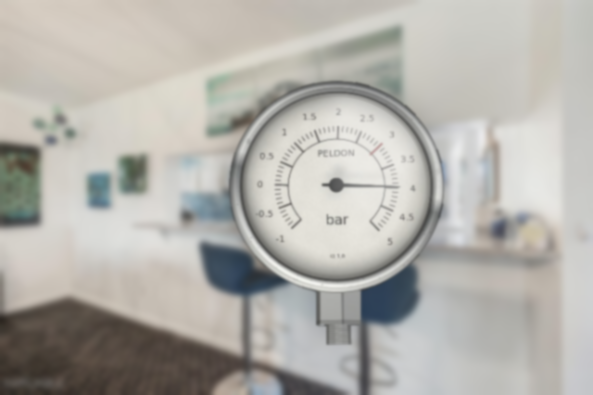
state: 4bar
